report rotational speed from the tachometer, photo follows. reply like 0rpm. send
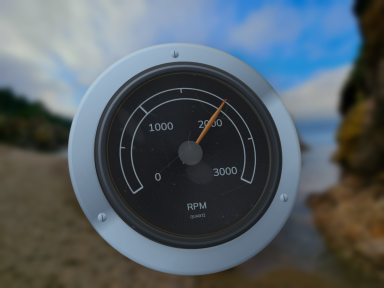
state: 2000rpm
